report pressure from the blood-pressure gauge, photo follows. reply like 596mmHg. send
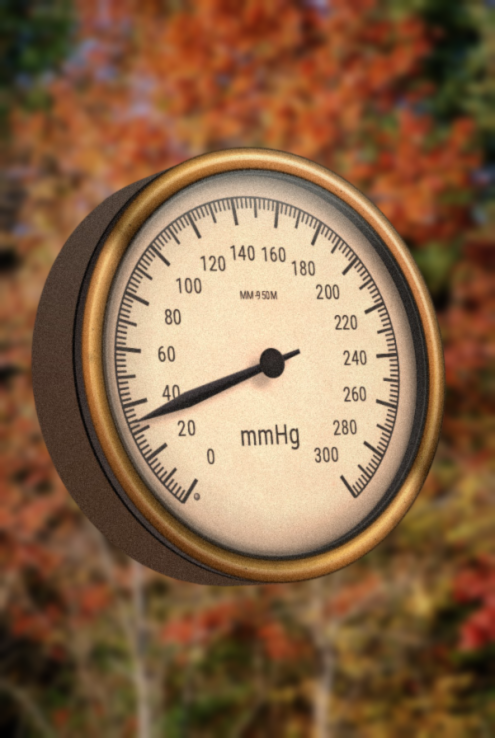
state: 34mmHg
